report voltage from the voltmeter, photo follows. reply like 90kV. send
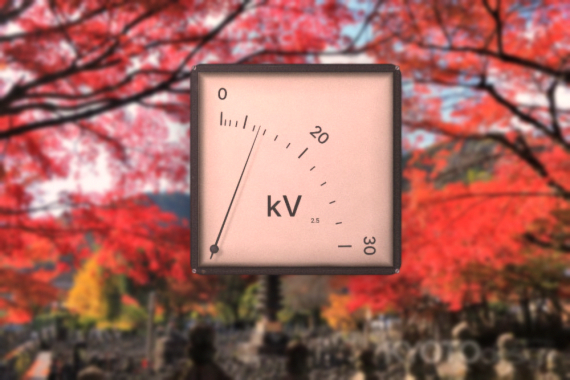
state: 13kV
